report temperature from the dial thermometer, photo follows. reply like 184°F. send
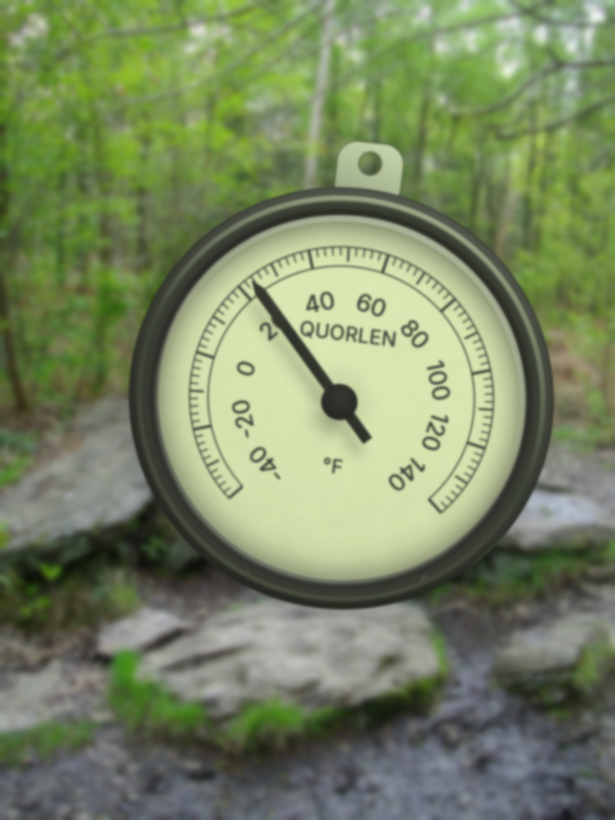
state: 24°F
